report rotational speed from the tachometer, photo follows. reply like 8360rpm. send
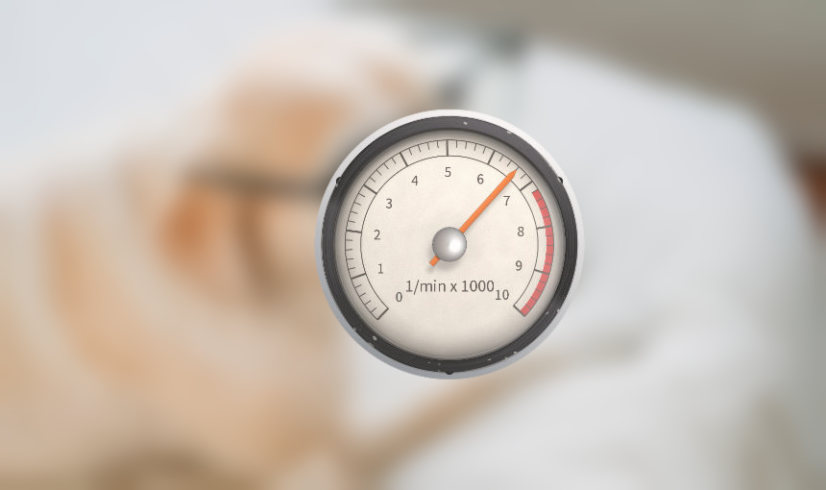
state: 6600rpm
